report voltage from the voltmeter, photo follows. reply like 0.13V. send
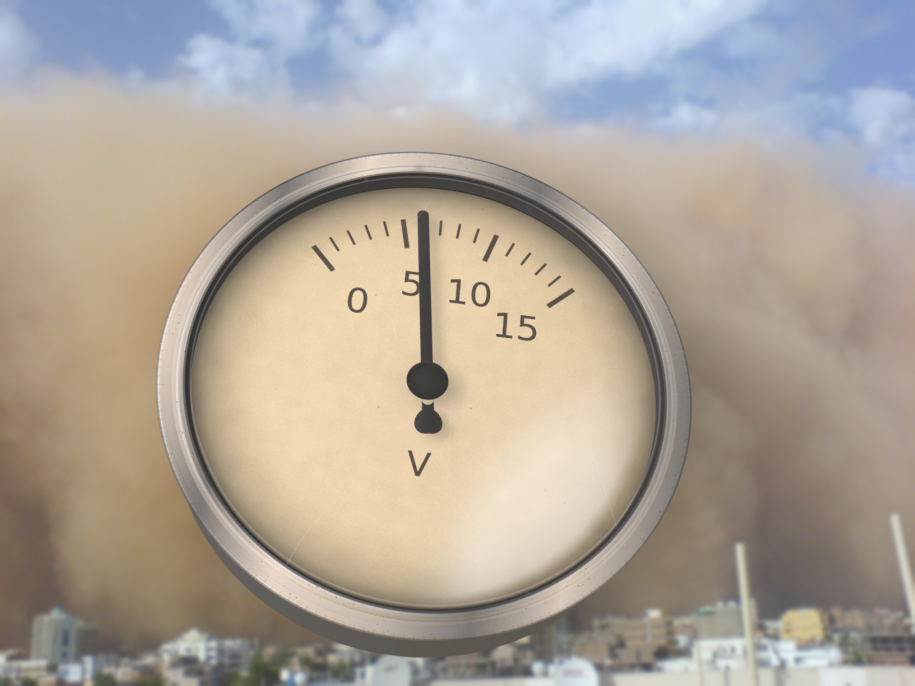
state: 6V
